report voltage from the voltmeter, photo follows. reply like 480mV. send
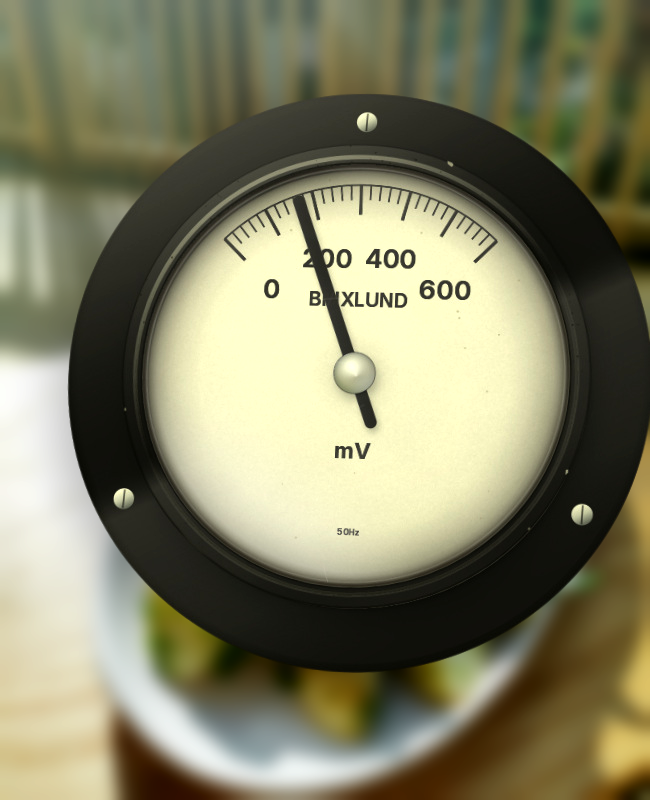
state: 170mV
